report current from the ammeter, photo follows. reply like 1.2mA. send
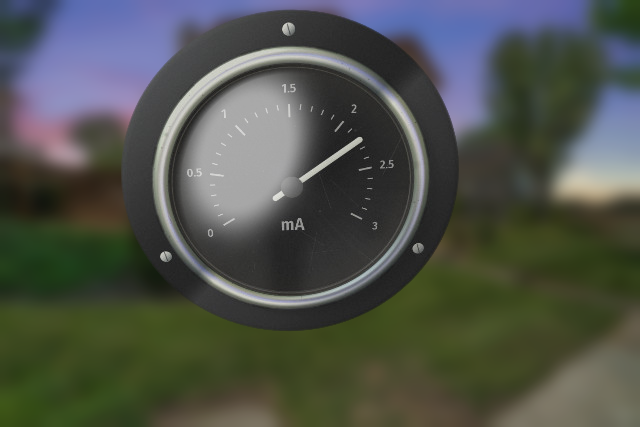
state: 2.2mA
